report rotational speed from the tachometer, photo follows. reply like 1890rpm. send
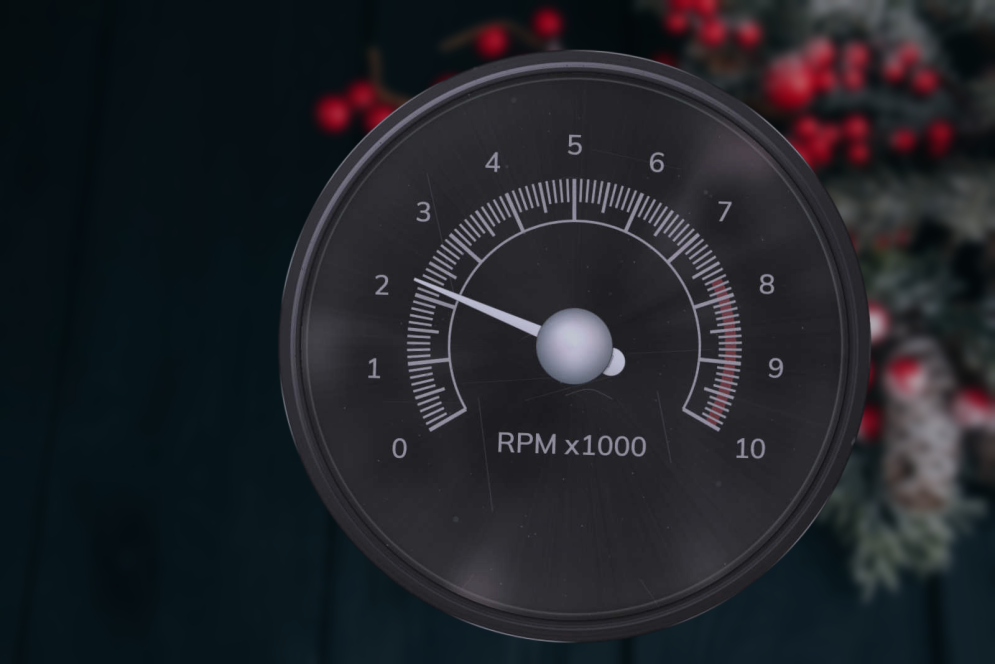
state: 2200rpm
